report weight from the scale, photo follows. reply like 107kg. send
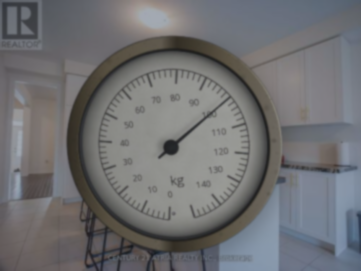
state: 100kg
